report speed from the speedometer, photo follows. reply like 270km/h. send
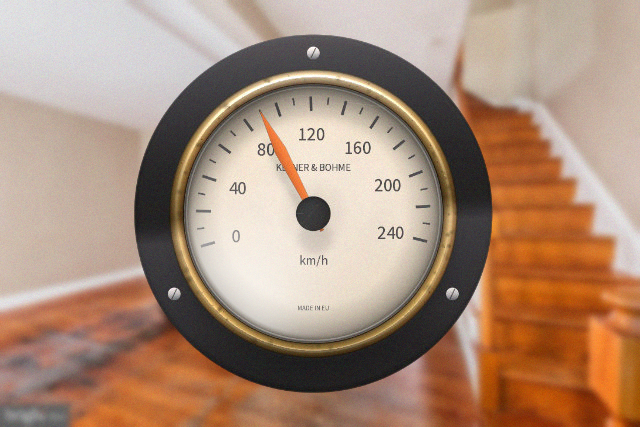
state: 90km/h
